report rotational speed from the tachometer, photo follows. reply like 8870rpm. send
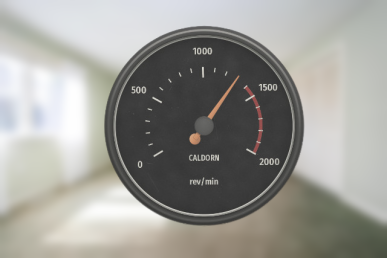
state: 1300rpm
